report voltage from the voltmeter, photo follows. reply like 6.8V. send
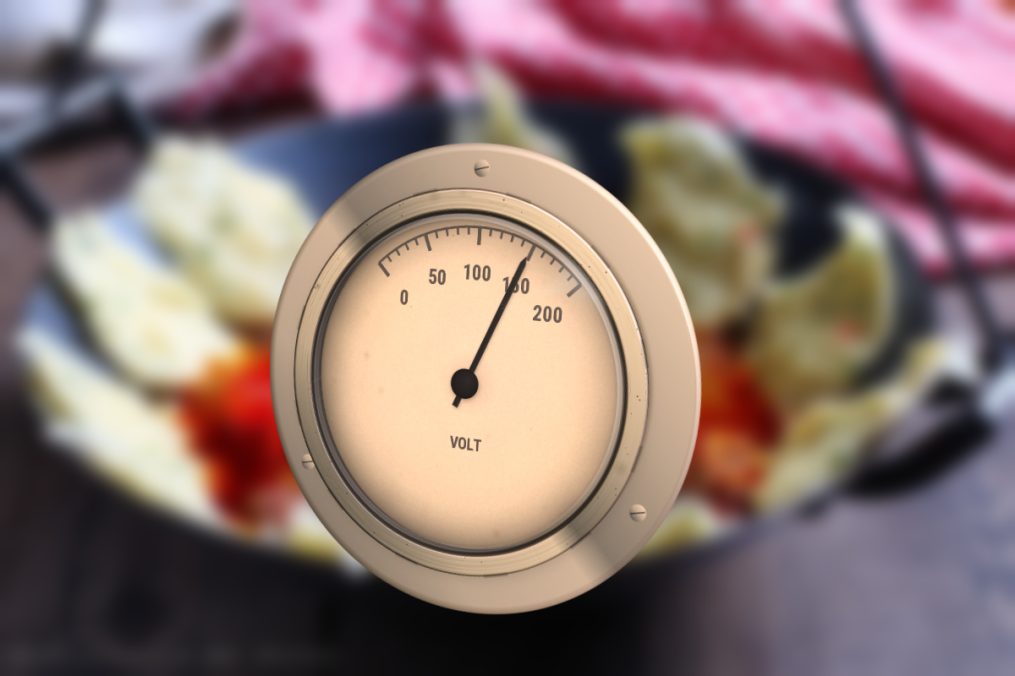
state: 150V
